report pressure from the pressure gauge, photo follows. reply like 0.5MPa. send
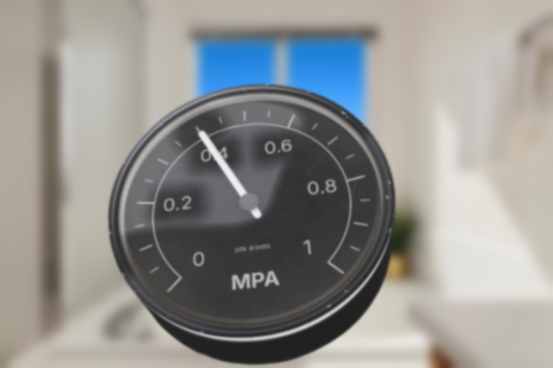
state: 0.4MPa
